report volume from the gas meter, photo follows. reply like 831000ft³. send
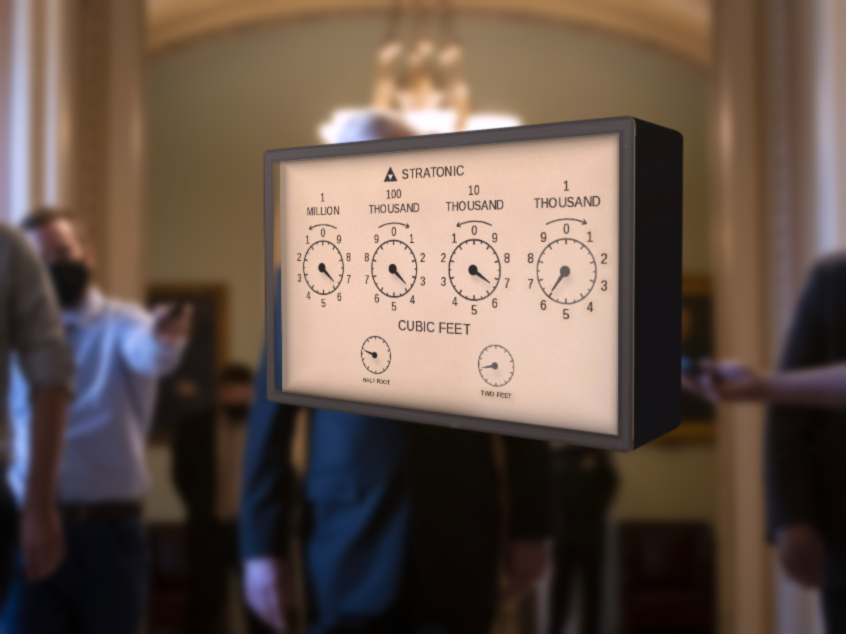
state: 636600ft³
